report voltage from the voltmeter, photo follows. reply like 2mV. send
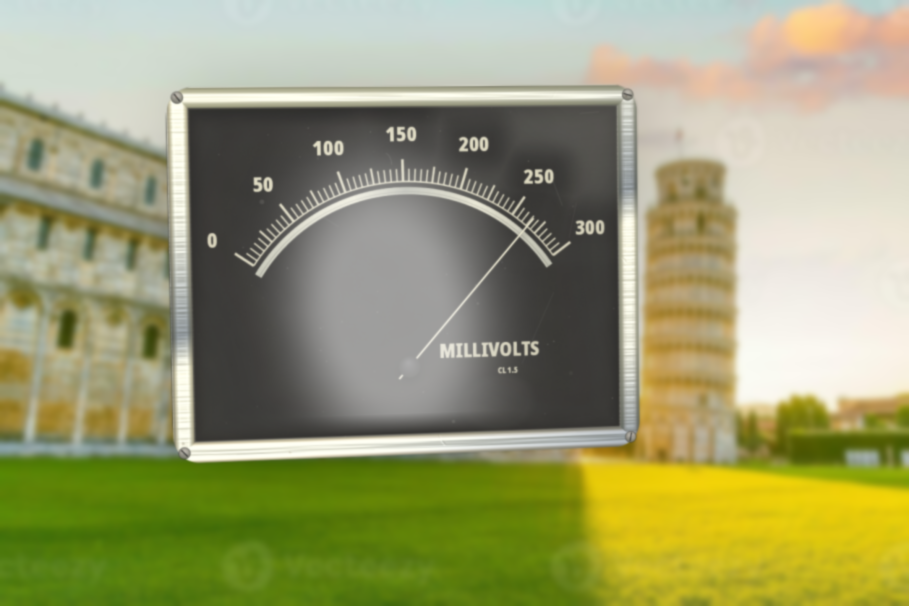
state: 265mV
